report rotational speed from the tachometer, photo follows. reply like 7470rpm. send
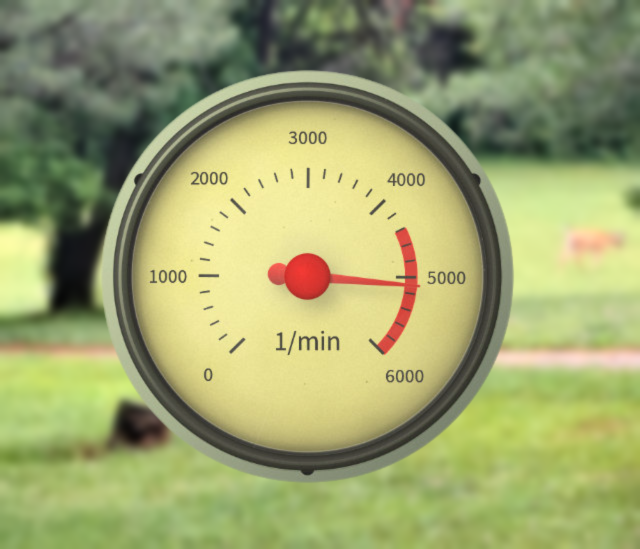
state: 5100rpm
